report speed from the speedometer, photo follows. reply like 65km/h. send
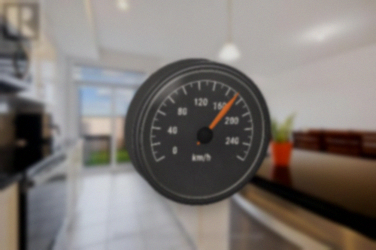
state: 170km/h
